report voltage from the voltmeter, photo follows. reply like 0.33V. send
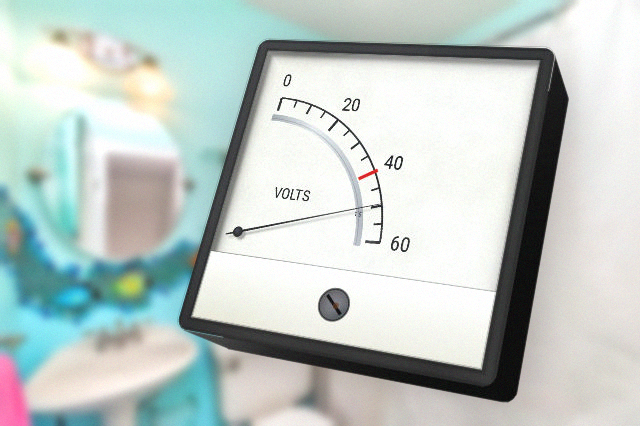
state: 50V
